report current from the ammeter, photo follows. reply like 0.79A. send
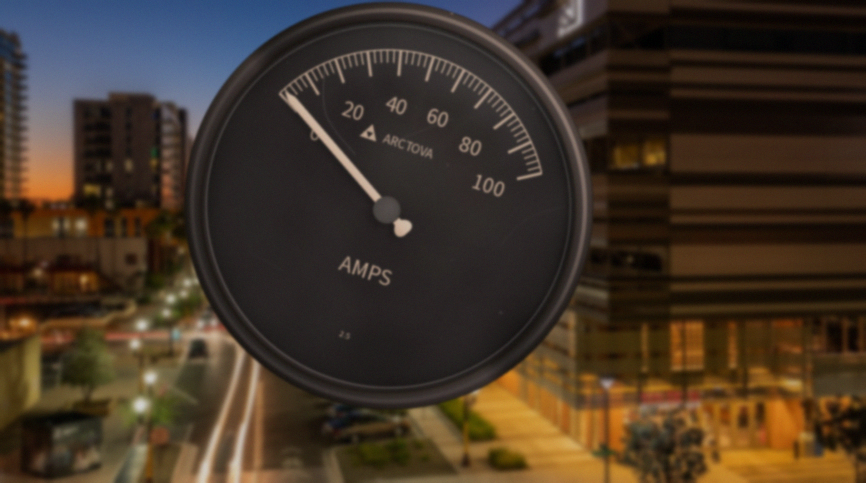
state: 2A
